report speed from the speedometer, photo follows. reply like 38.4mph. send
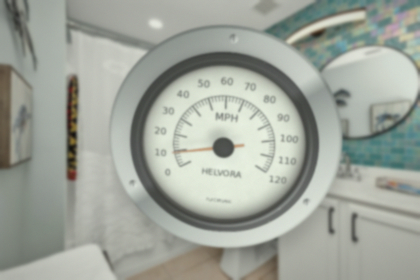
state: 10mph
